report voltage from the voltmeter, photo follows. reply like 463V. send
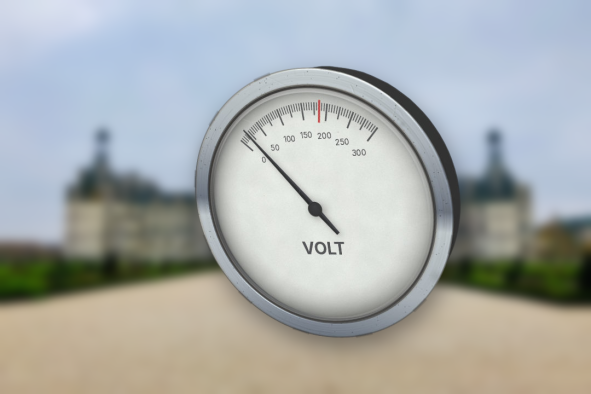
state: 25V
